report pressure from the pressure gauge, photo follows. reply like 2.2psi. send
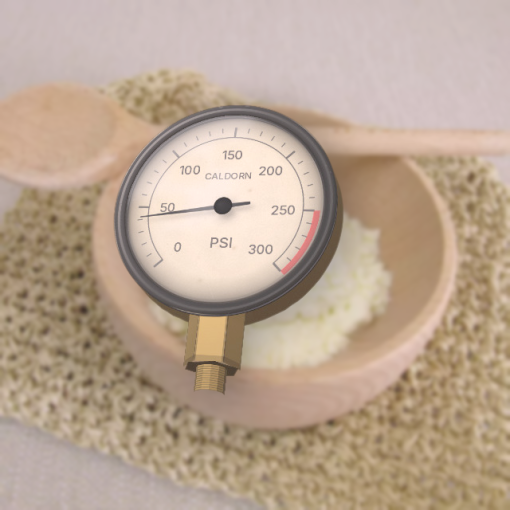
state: 40psi
